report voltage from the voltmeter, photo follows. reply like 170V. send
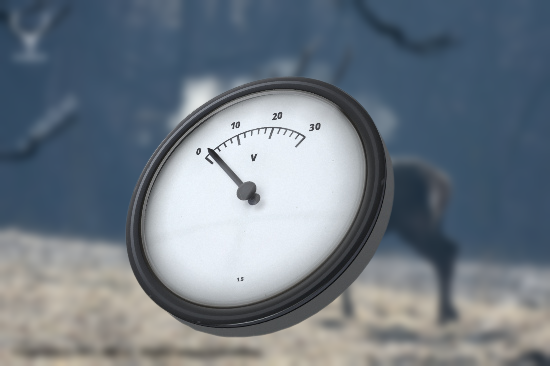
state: 2V
